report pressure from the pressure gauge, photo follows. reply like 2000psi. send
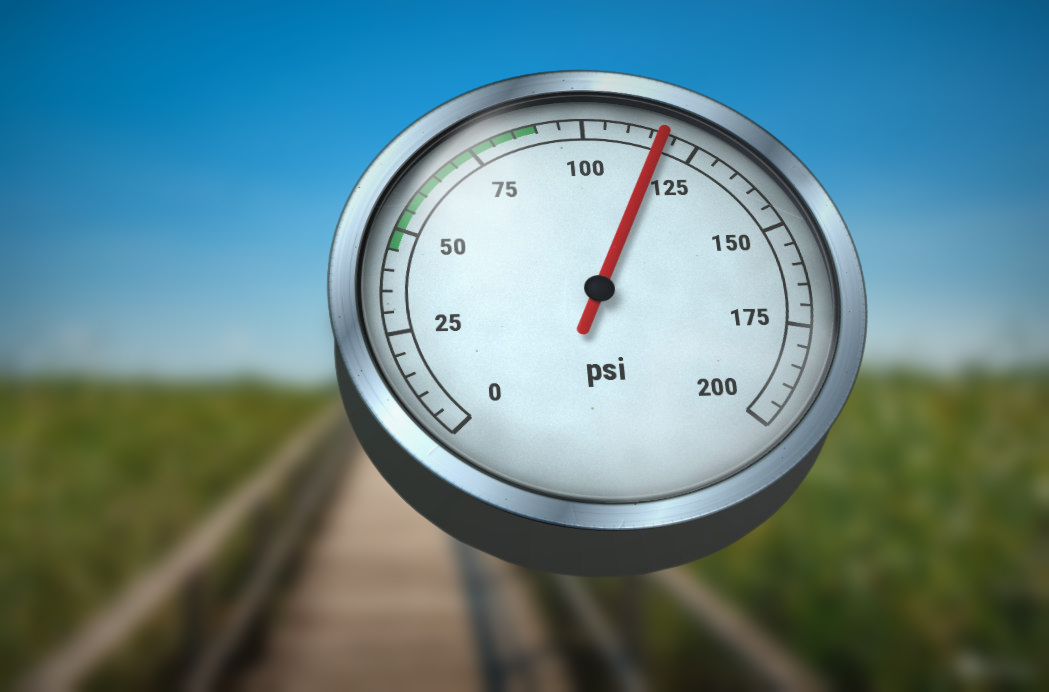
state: 117.5psi
